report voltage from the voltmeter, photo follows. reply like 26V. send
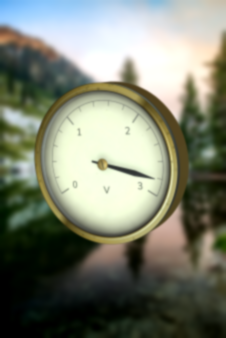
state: 2.8V
